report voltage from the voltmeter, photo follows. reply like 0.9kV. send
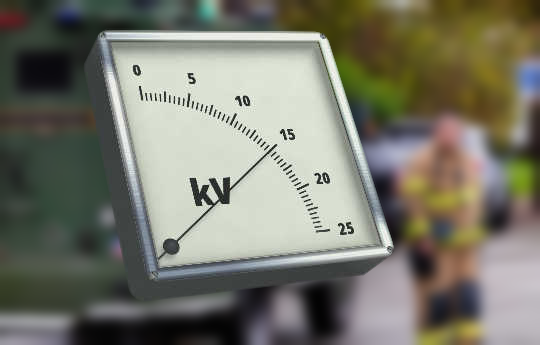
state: 15kV
